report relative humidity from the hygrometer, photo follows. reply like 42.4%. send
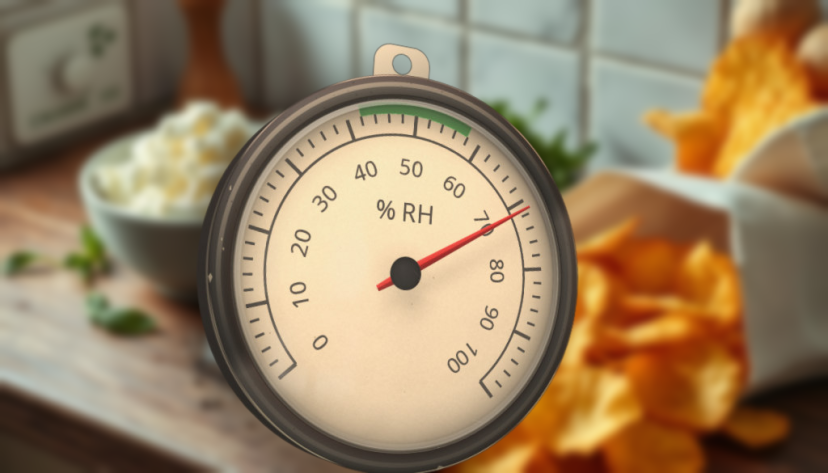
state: 71%
